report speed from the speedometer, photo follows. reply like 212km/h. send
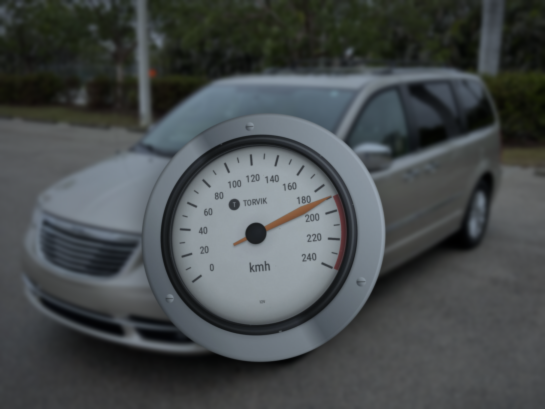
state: 190km/h
